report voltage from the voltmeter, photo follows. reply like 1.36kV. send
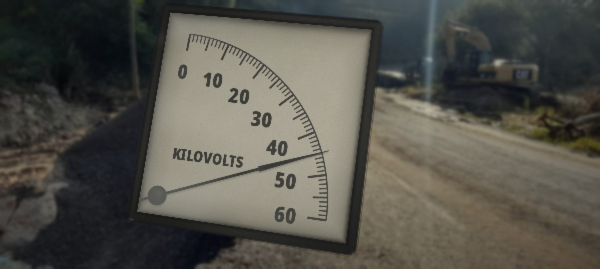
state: 45kV
